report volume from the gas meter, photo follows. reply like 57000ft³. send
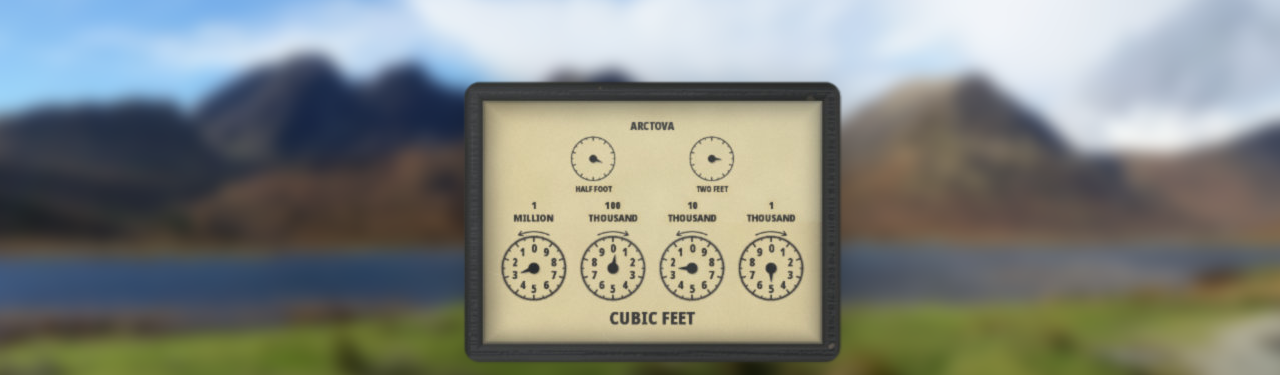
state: 302500ft³
